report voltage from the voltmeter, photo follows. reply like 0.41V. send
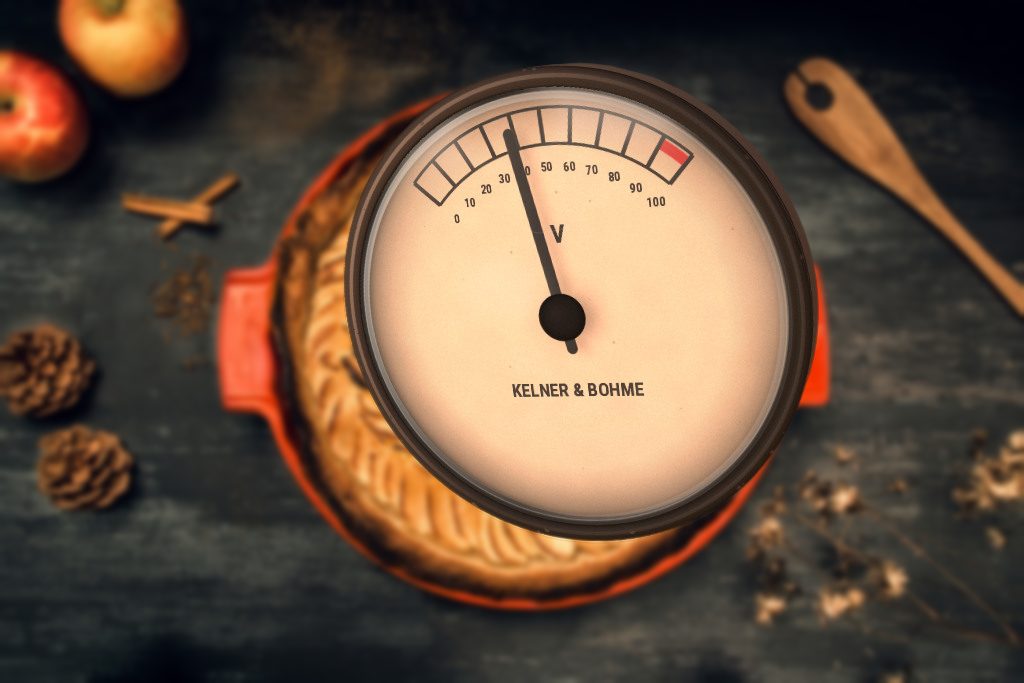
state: 40V
